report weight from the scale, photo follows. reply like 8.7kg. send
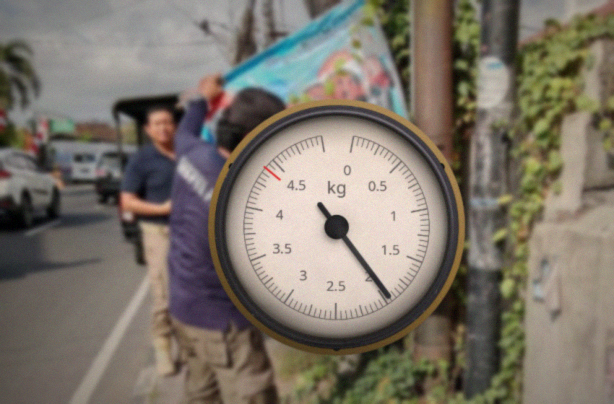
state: 1.95kg
